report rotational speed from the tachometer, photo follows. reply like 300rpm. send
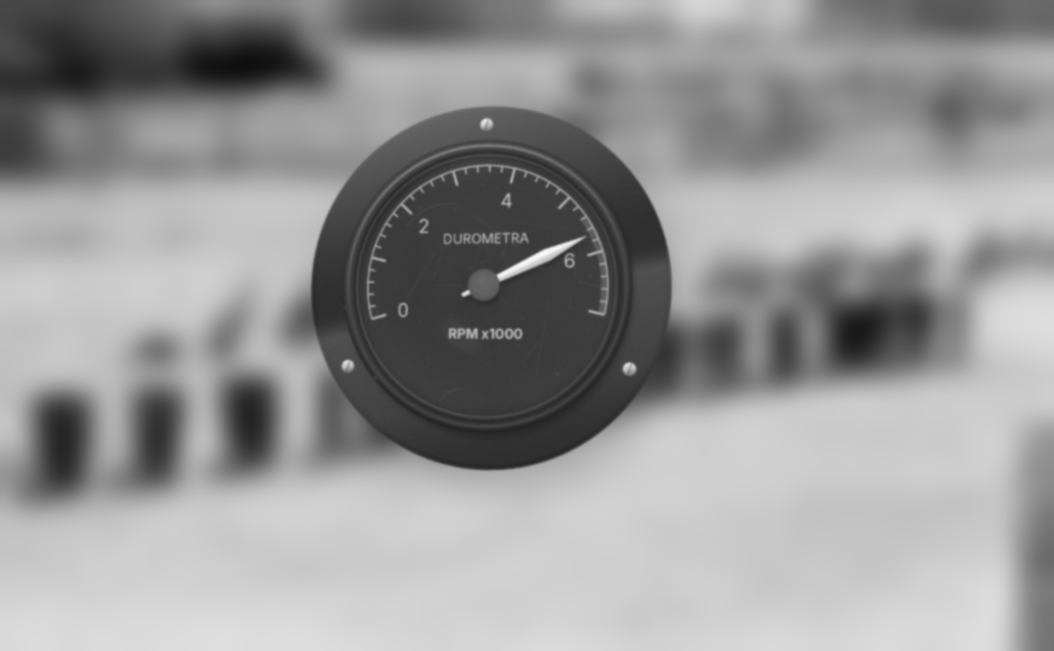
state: 5700rpm
